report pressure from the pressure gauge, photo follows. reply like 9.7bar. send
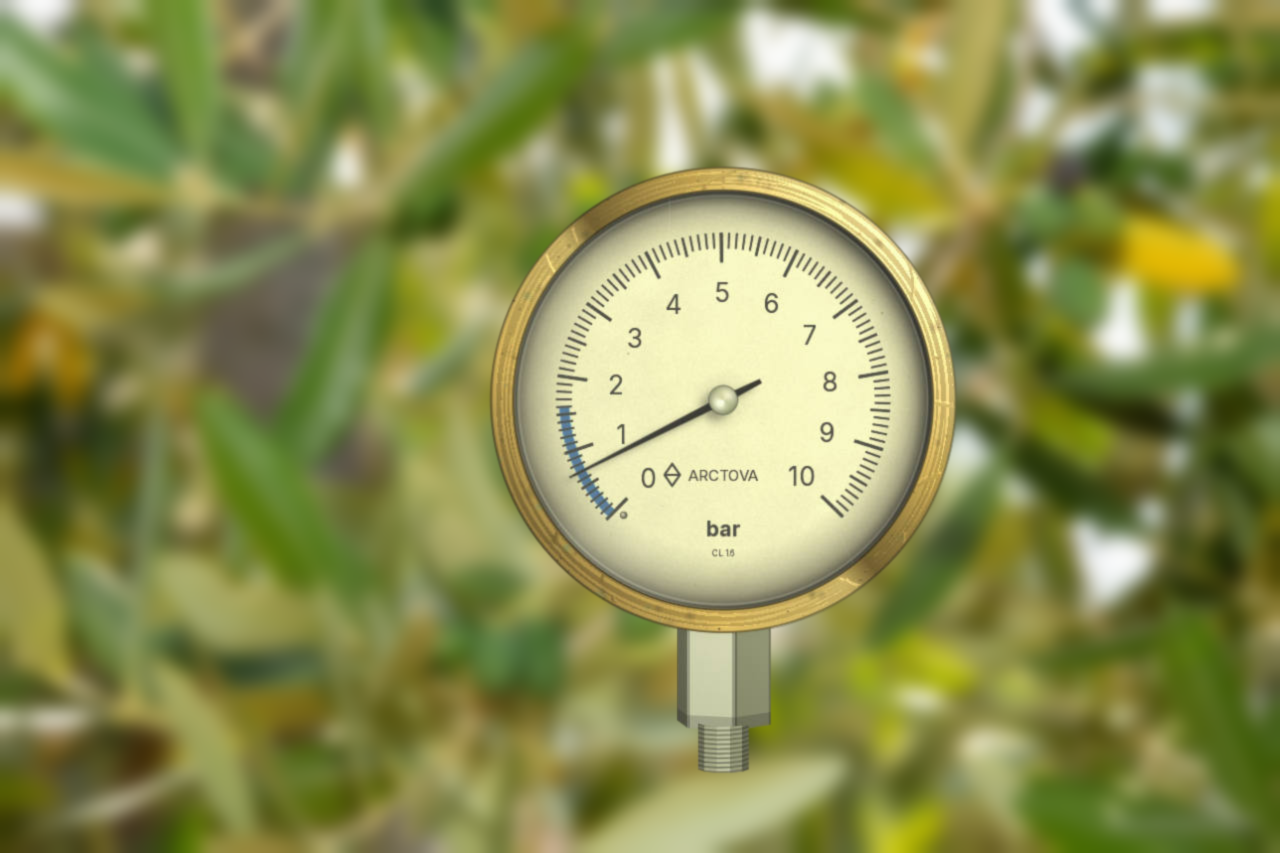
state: 0.7bar
